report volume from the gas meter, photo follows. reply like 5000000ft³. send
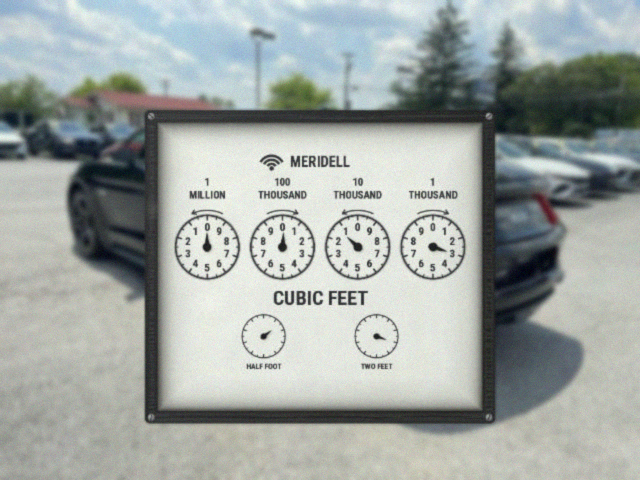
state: 1300ft³
